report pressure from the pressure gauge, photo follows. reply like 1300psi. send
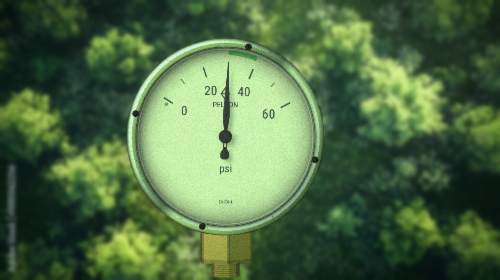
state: 30psi
